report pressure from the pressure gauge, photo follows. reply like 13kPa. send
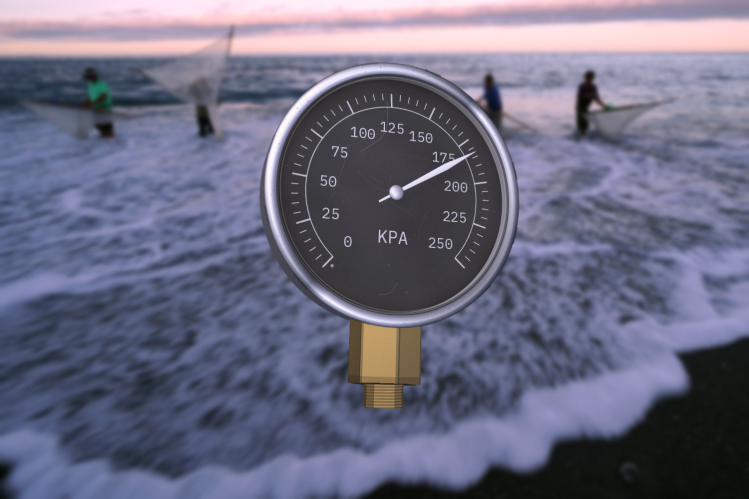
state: 182.5kPa
